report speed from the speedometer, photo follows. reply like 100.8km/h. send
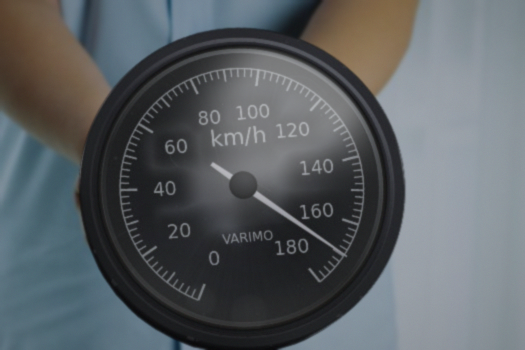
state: 170km/h
